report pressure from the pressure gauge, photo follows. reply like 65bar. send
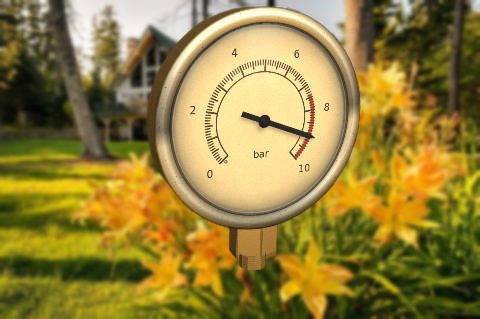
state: 9bar
